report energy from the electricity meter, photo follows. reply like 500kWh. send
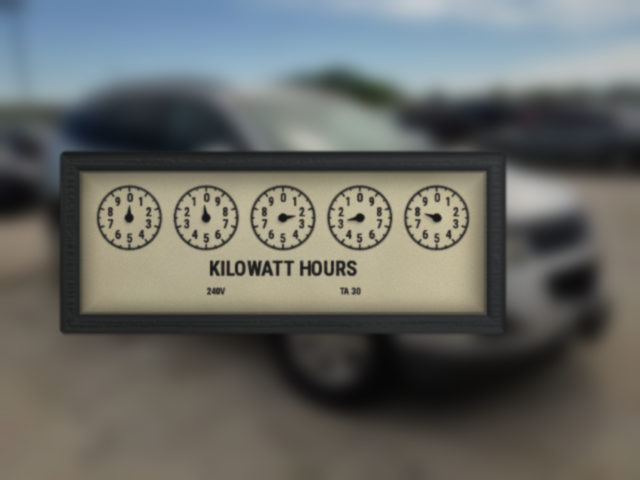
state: 228kWh
